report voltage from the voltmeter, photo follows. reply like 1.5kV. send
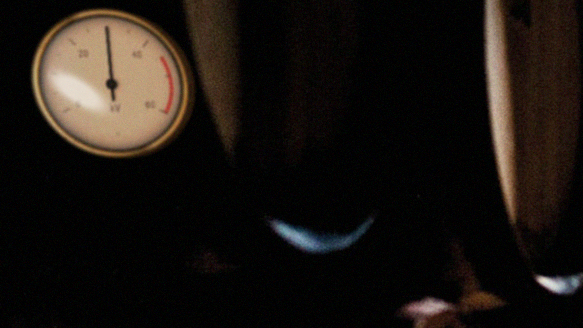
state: 30kV
